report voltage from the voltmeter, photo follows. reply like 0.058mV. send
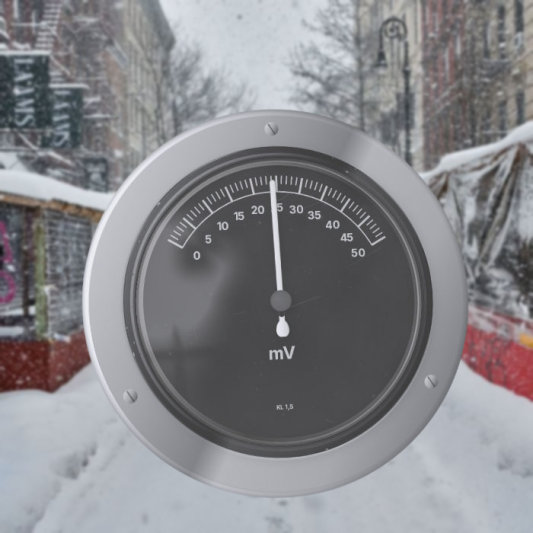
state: 24mV
